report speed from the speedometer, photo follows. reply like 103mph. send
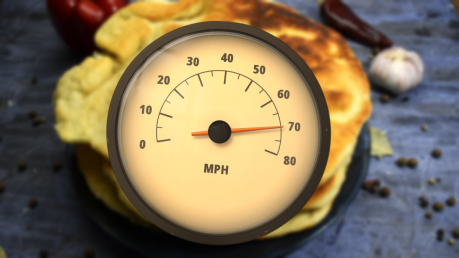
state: 70mph
